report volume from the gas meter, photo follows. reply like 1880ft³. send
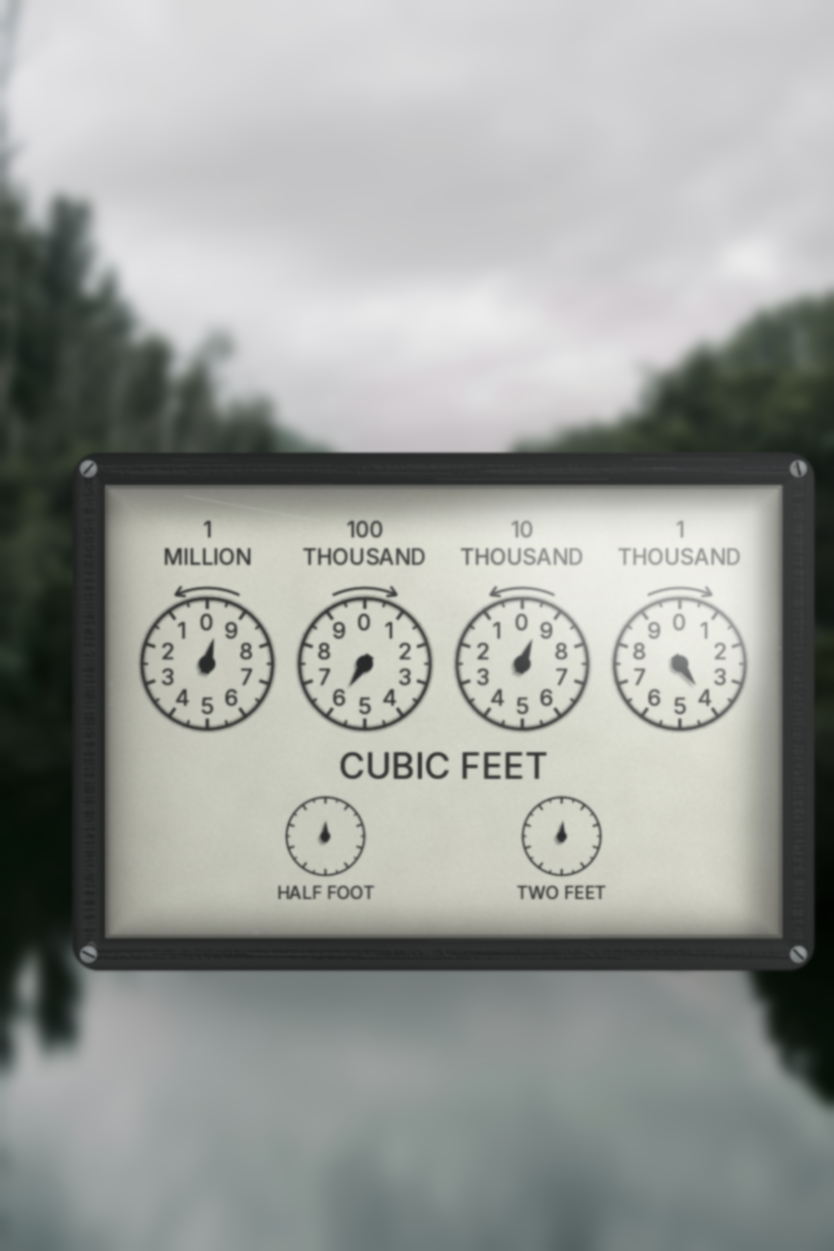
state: 959400ft³
